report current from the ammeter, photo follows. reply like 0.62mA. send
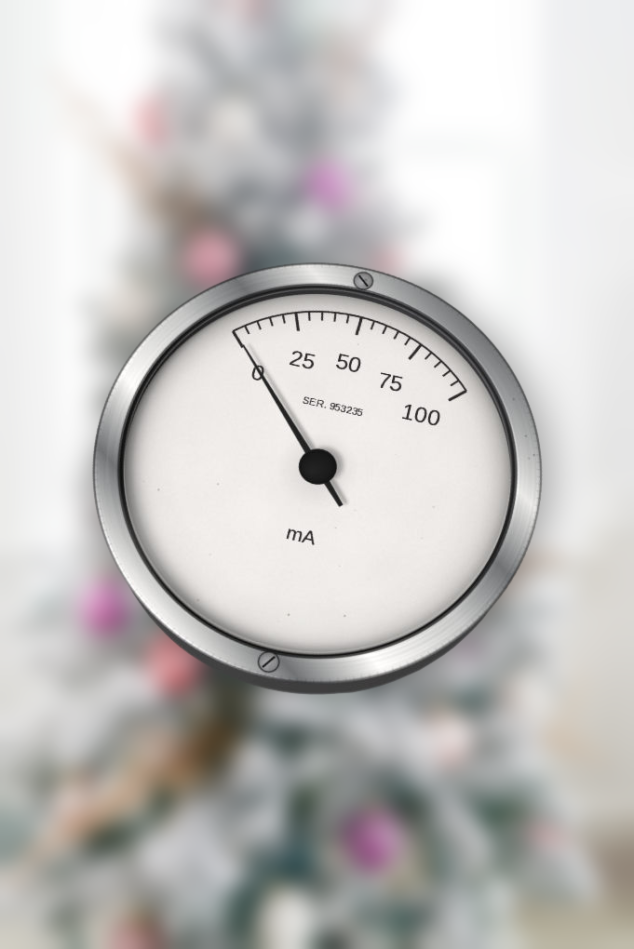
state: 0mA
